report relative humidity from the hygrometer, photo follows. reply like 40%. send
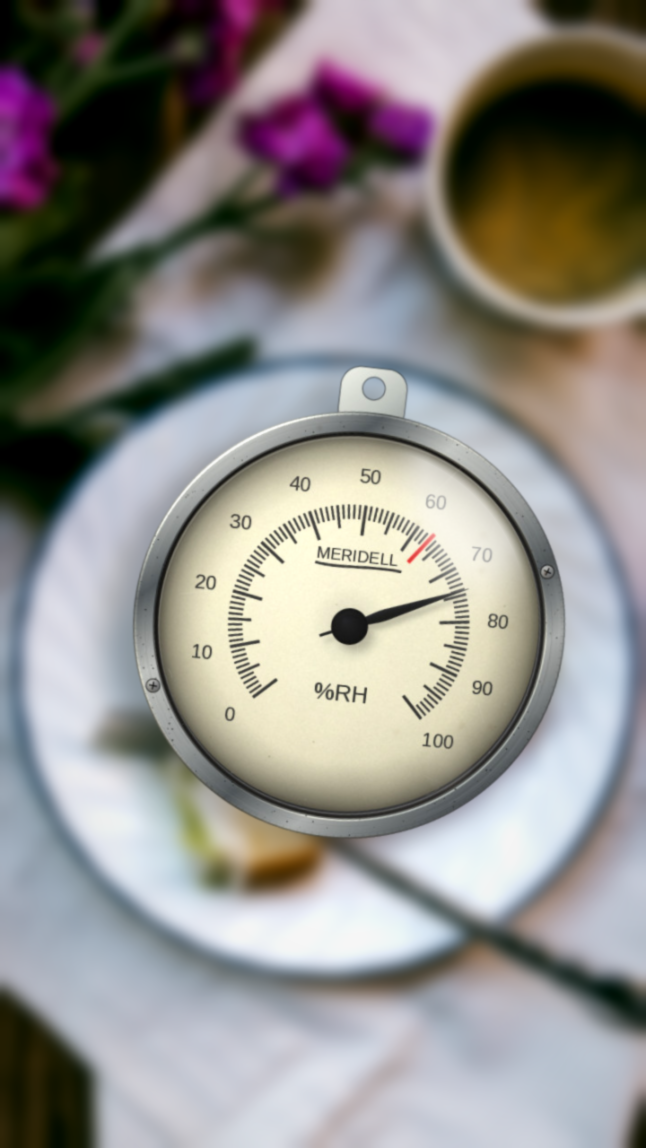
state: 74%
